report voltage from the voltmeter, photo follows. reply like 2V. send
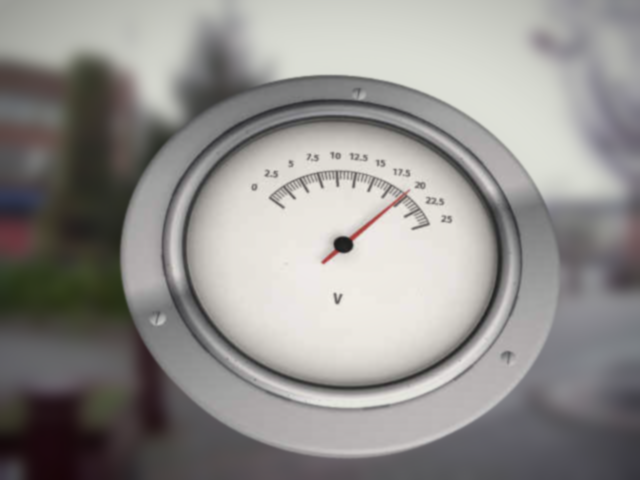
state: 20V
